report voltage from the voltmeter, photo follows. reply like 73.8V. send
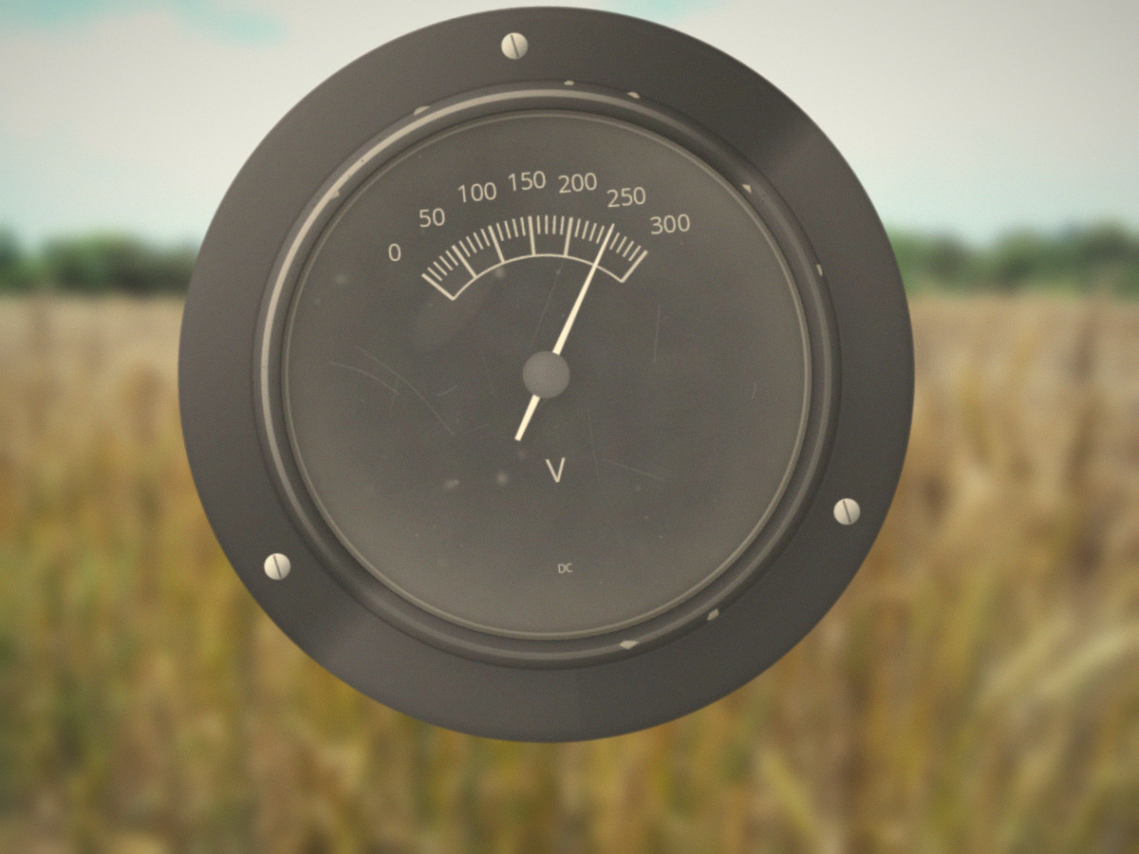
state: 250V
